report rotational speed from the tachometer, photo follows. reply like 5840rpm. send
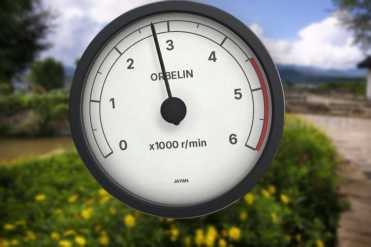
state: 2750rpm
